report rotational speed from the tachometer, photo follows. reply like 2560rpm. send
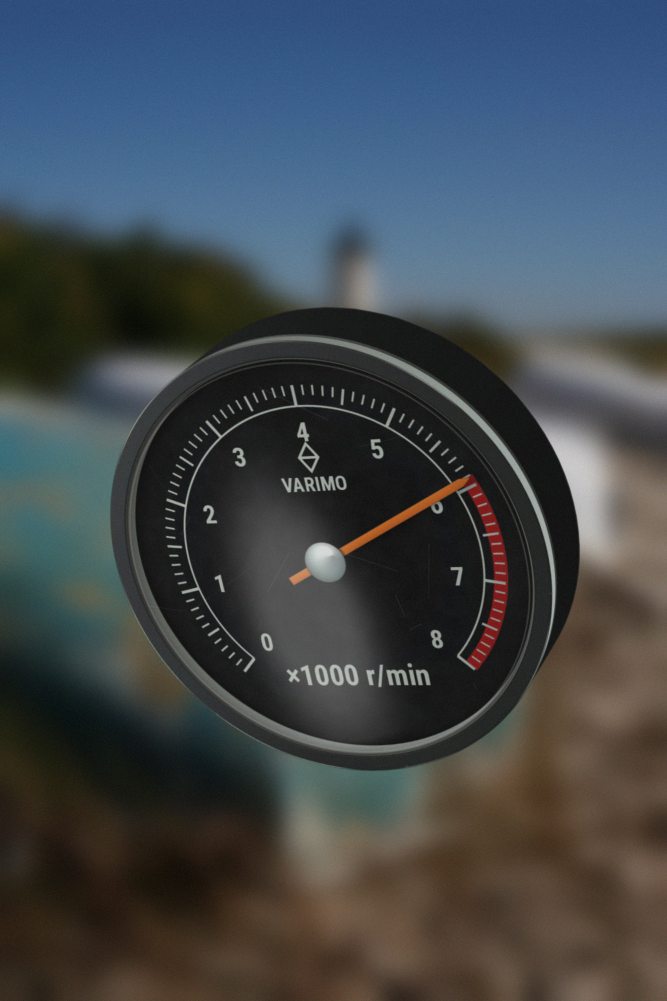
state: 5900rpm
